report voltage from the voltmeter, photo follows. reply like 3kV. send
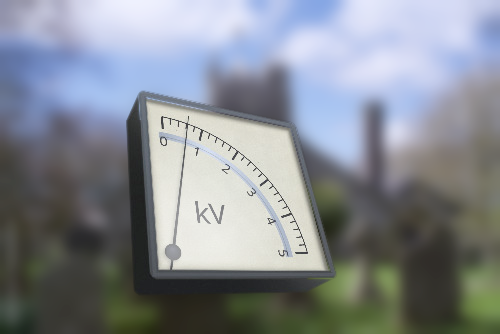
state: 0.6kV
